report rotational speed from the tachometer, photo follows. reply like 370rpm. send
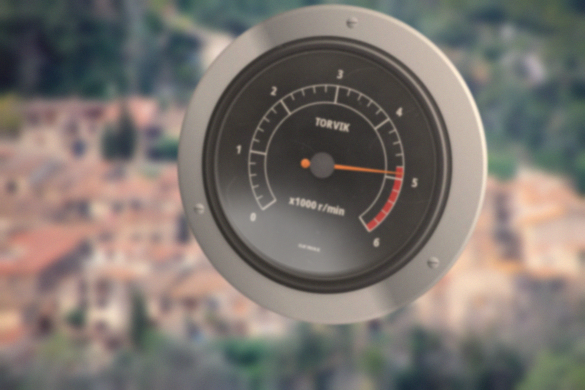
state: 4900rpm
